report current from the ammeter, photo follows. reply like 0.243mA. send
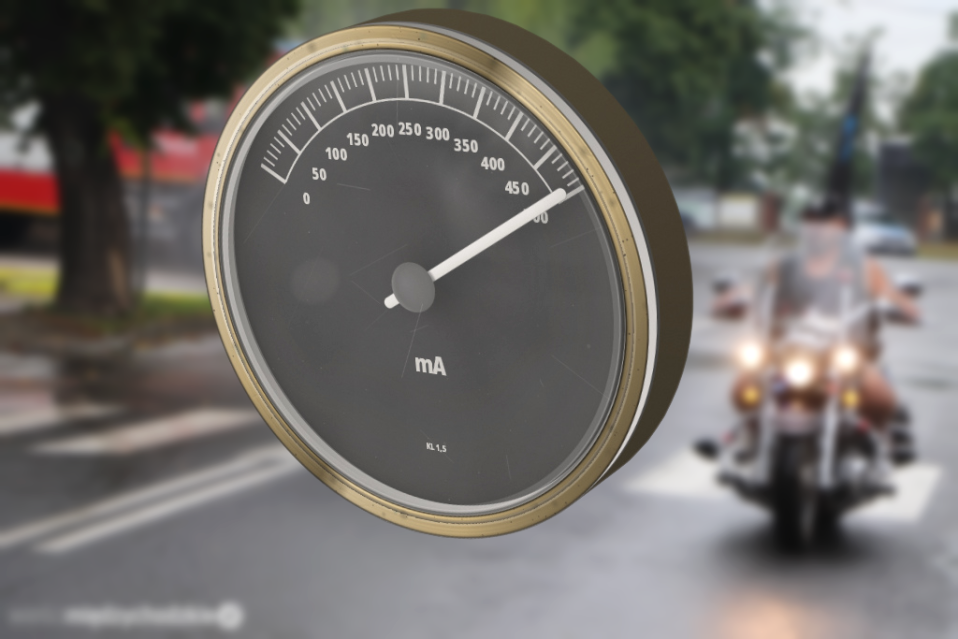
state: 495mA
